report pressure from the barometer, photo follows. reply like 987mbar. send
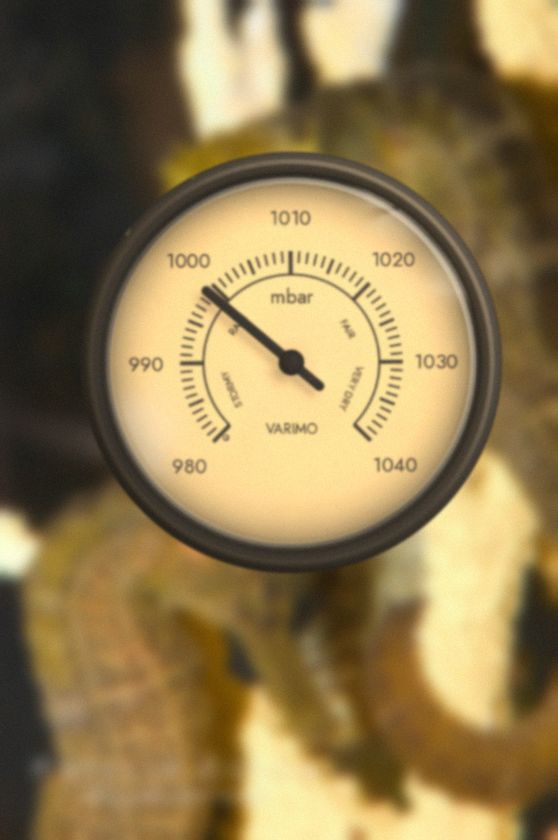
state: 999mbar
